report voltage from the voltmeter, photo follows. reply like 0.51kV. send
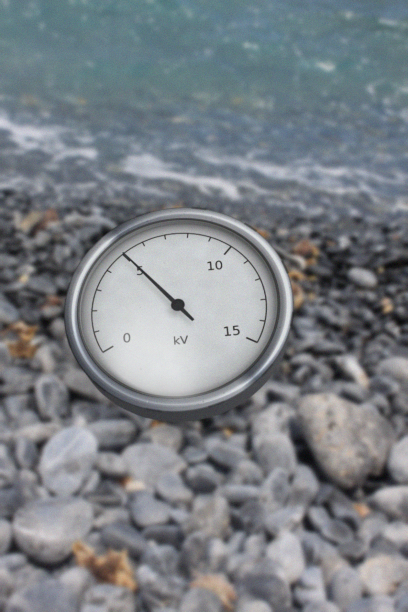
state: 5kV
